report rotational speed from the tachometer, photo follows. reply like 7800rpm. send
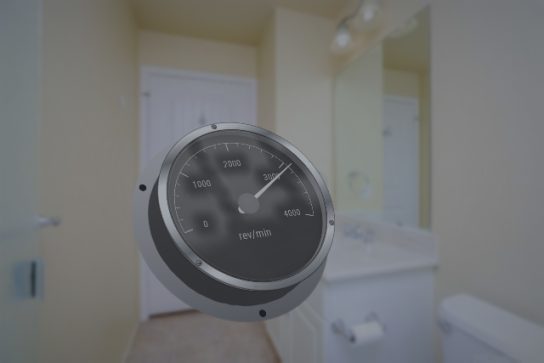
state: 3100rpm
